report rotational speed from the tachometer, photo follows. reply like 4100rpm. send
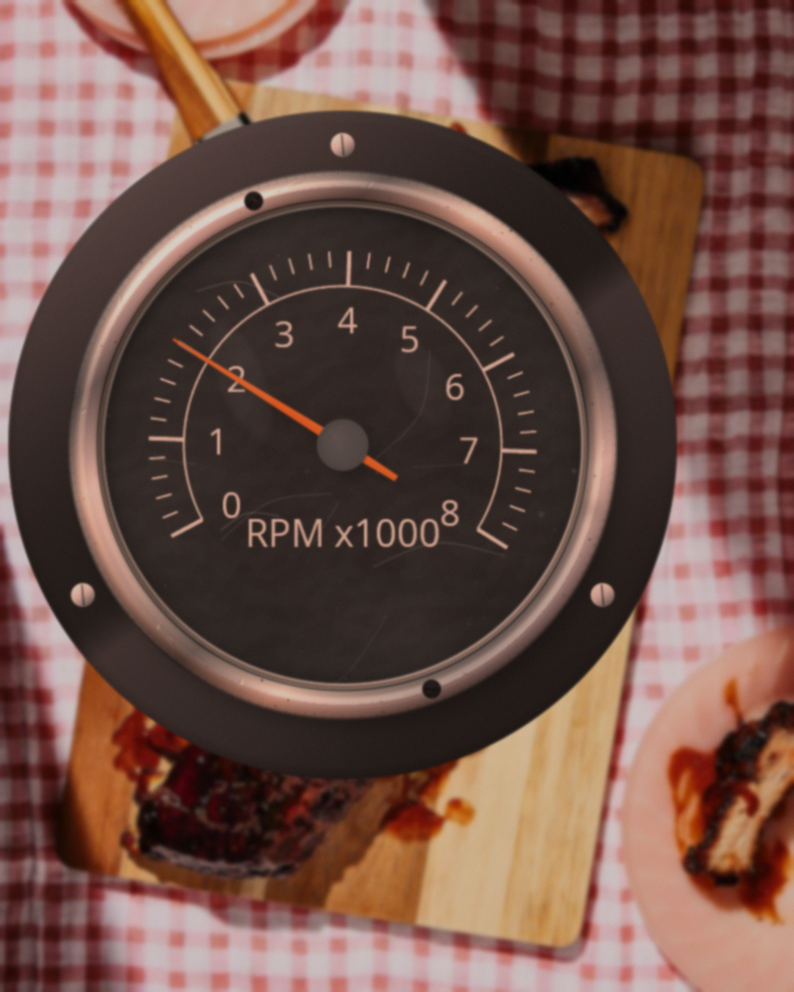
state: 2000rpm
